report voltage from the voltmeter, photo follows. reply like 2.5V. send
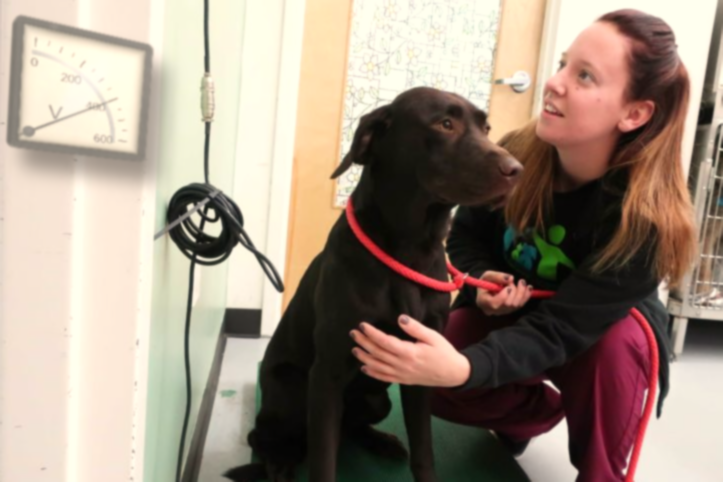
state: 400V
